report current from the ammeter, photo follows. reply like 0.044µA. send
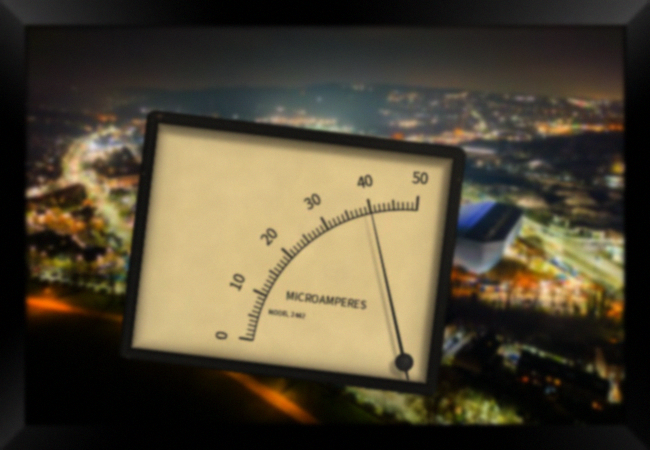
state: 40µA
